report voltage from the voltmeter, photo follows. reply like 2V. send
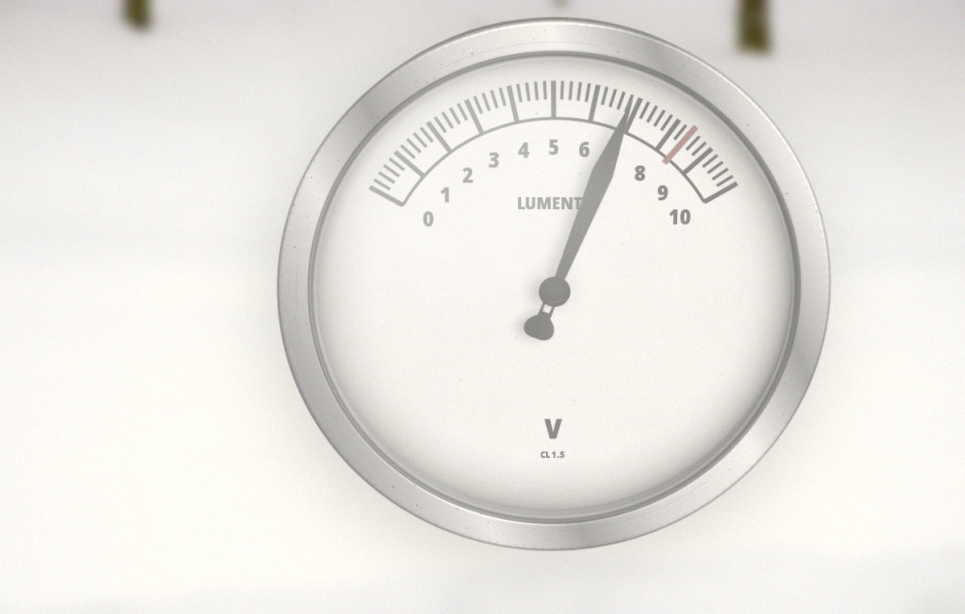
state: 6.8V
